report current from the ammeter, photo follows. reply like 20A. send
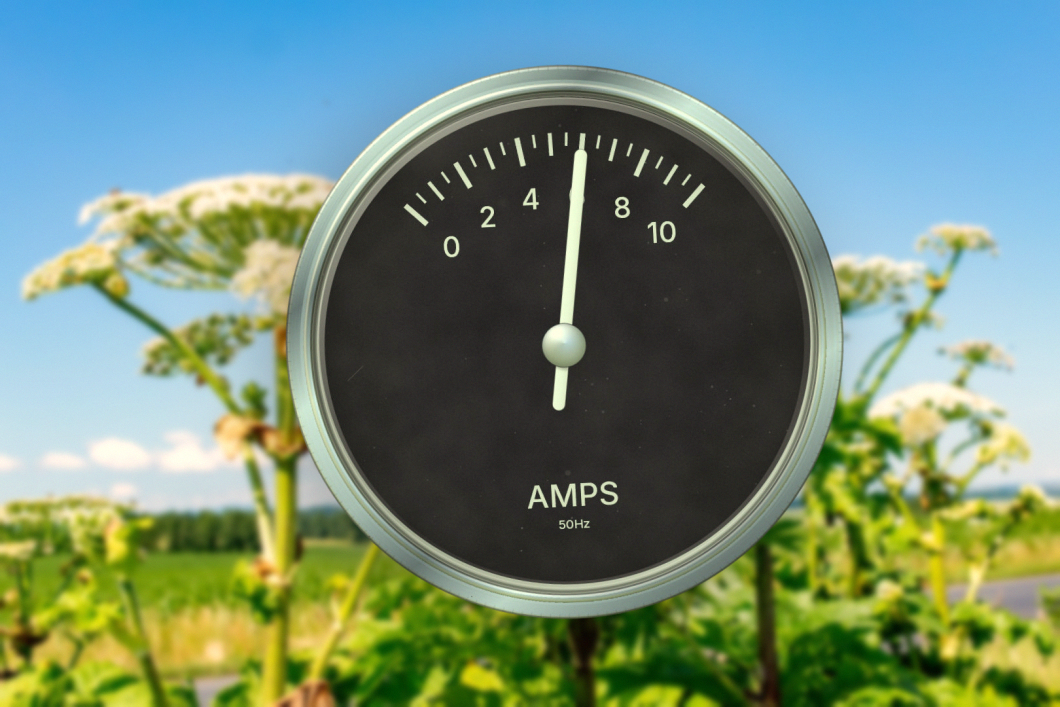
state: 6A
